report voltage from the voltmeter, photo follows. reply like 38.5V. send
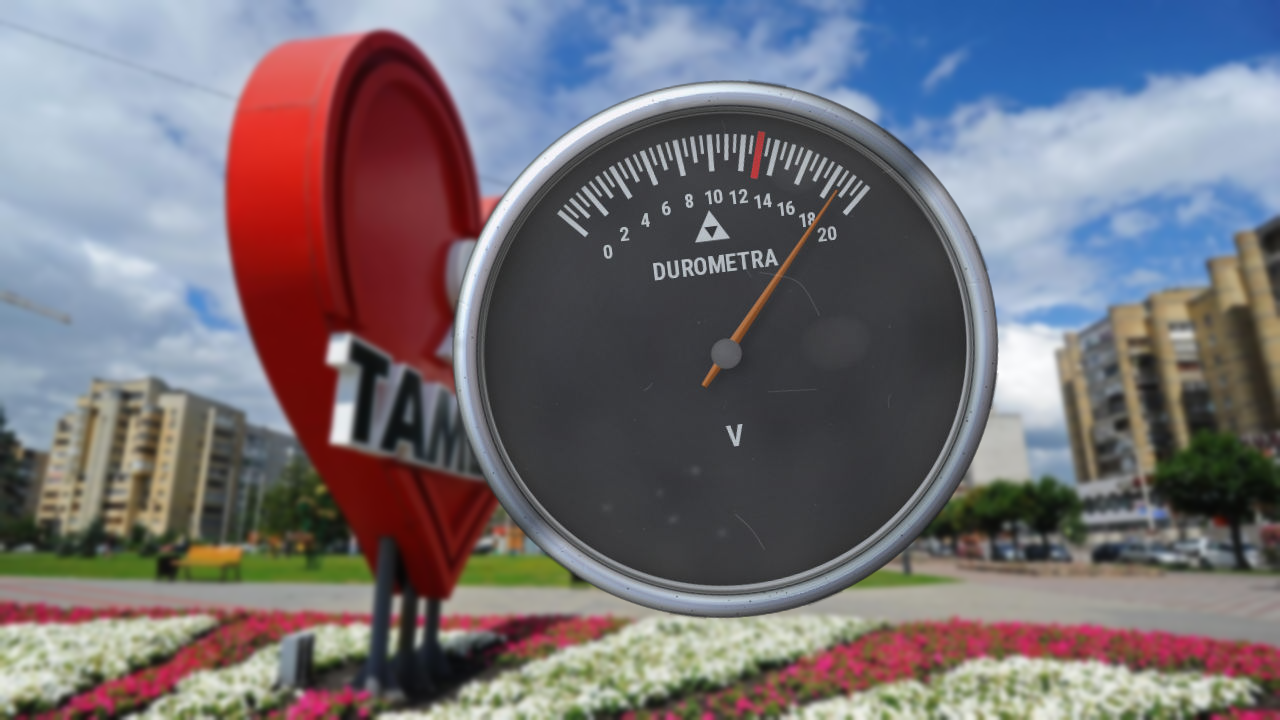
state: 18.5V
